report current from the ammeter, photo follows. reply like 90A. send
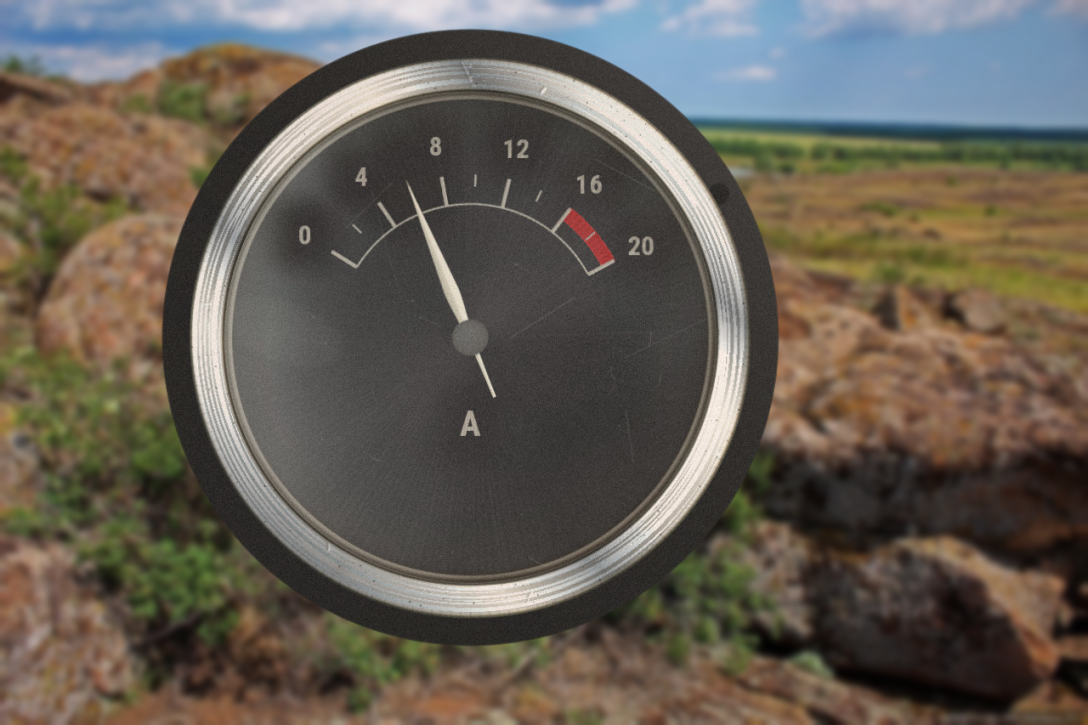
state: 6A
